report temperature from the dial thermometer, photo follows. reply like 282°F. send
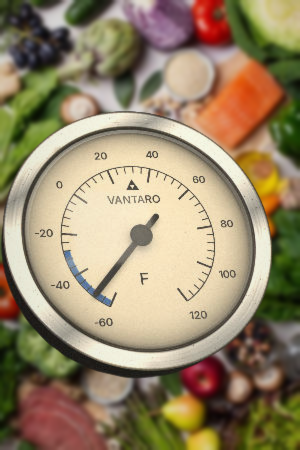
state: -52°F
